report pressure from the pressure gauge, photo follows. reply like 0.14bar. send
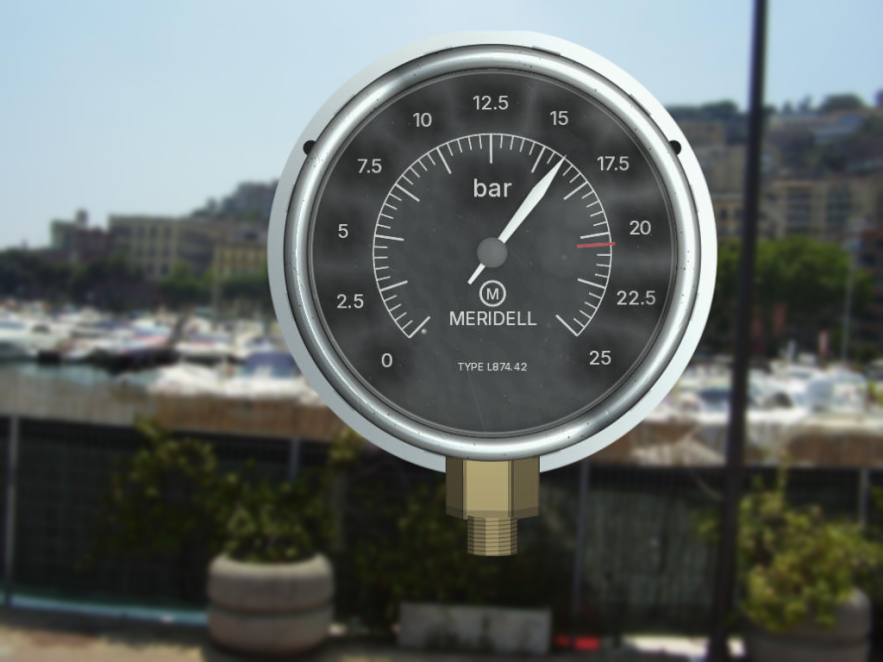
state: 16bar
